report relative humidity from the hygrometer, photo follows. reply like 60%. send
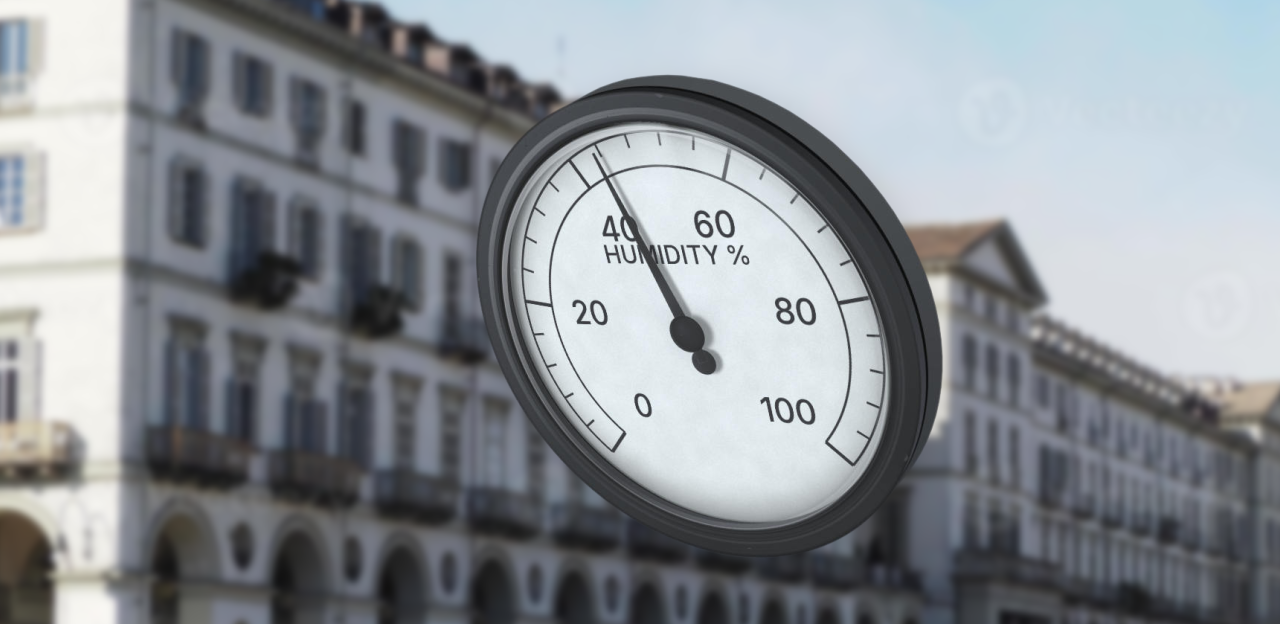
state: 44%
